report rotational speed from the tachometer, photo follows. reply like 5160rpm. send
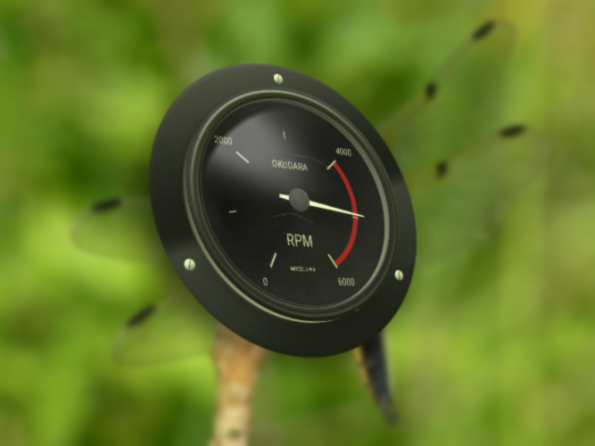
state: 5000rpm
